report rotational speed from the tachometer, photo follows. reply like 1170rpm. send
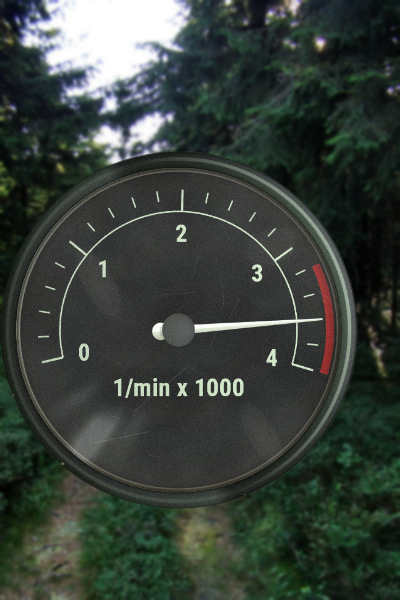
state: 3600rpm
